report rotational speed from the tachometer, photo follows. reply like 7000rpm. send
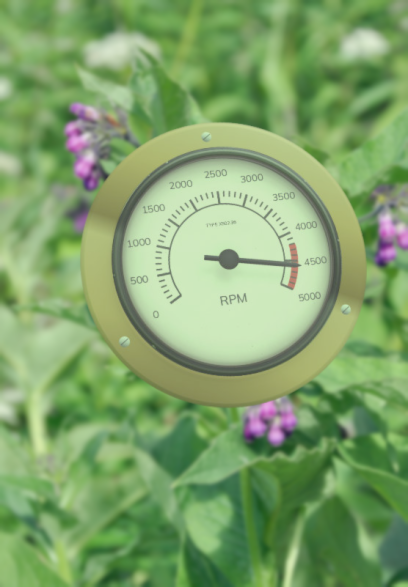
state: 4600rpm
